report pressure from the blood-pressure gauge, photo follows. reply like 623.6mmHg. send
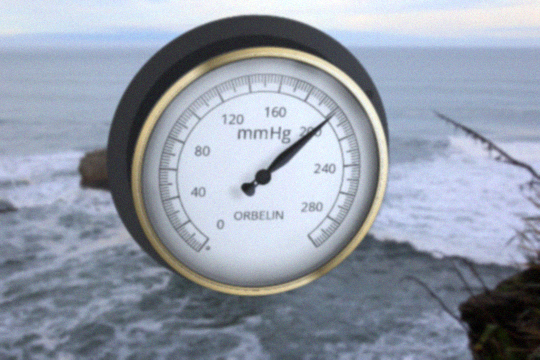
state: 200mmHg
